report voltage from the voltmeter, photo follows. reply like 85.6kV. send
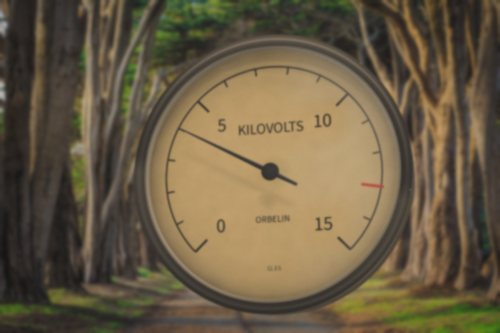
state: 4kV
